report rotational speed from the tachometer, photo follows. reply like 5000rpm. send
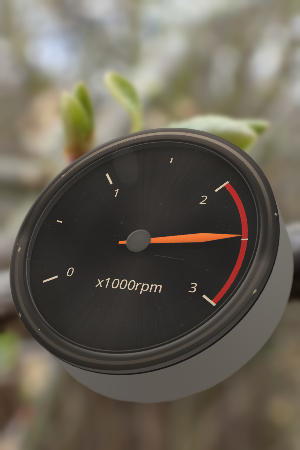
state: 2500rpm
